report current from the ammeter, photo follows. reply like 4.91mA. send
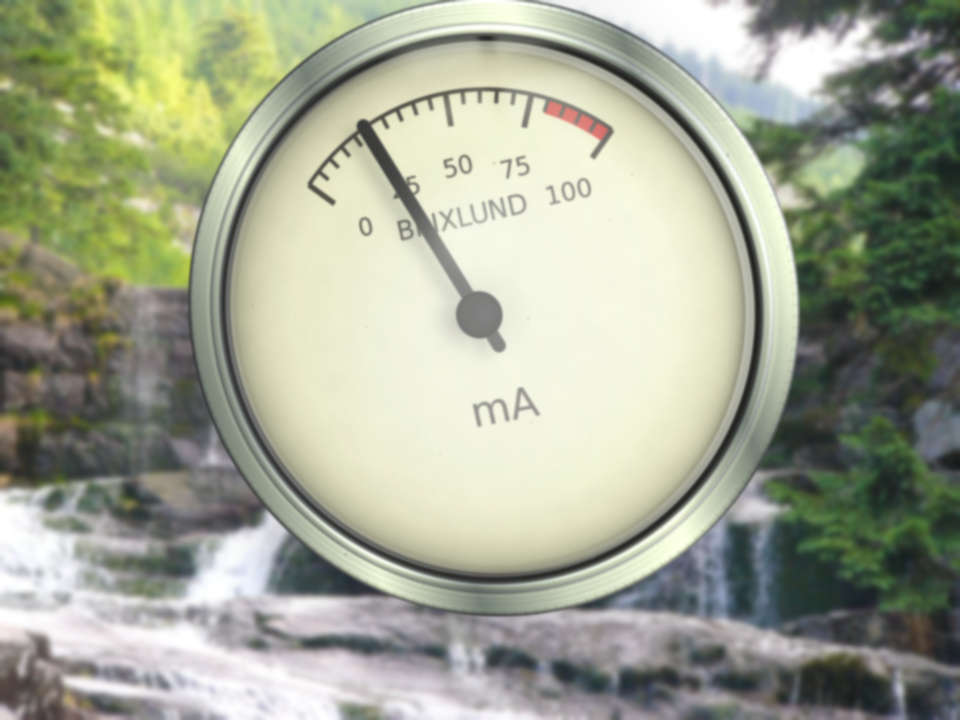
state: 25mA
